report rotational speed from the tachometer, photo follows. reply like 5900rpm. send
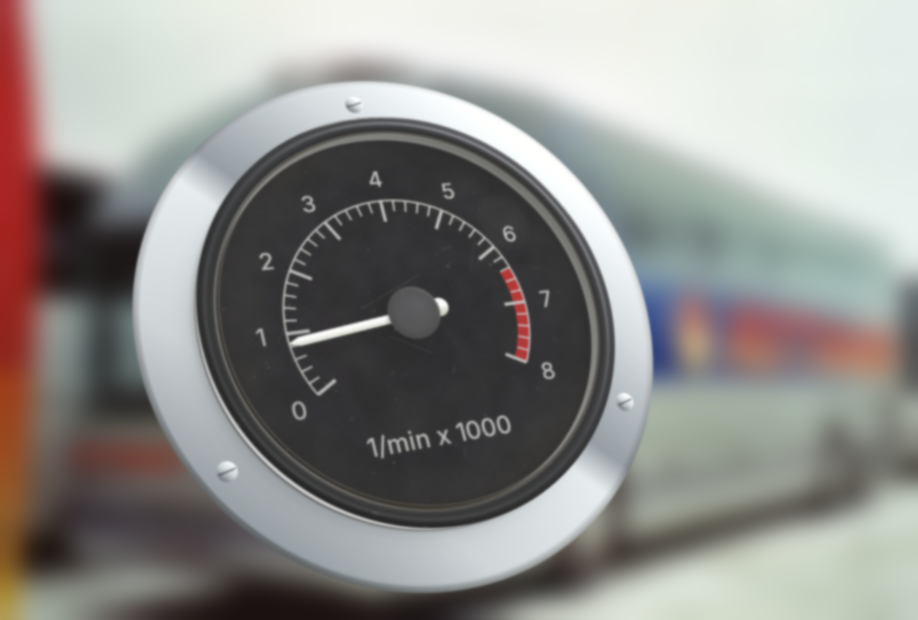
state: 800rpm
